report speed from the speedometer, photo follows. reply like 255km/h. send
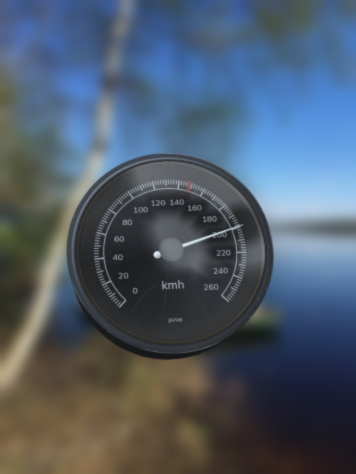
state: 200km/h
